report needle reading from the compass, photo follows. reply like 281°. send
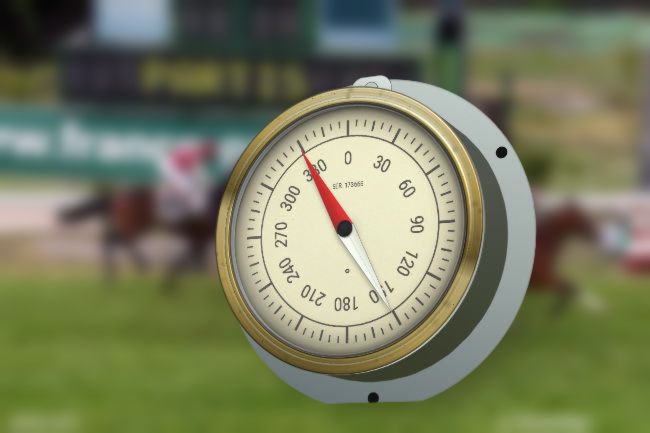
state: 330°
